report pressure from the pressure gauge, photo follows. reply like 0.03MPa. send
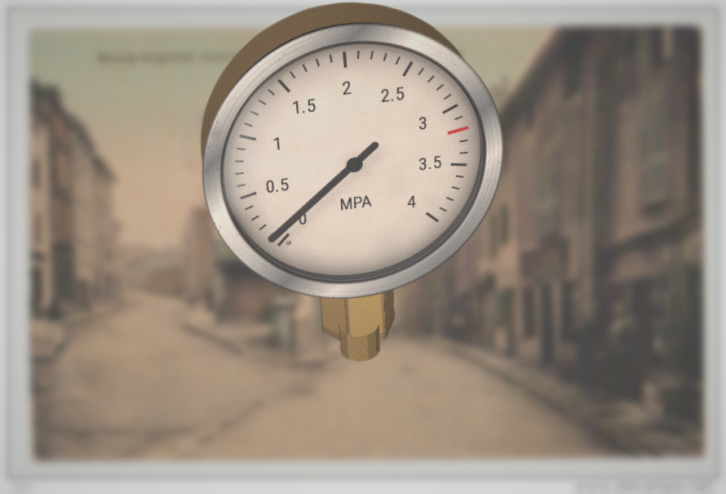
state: 0.1MPa
